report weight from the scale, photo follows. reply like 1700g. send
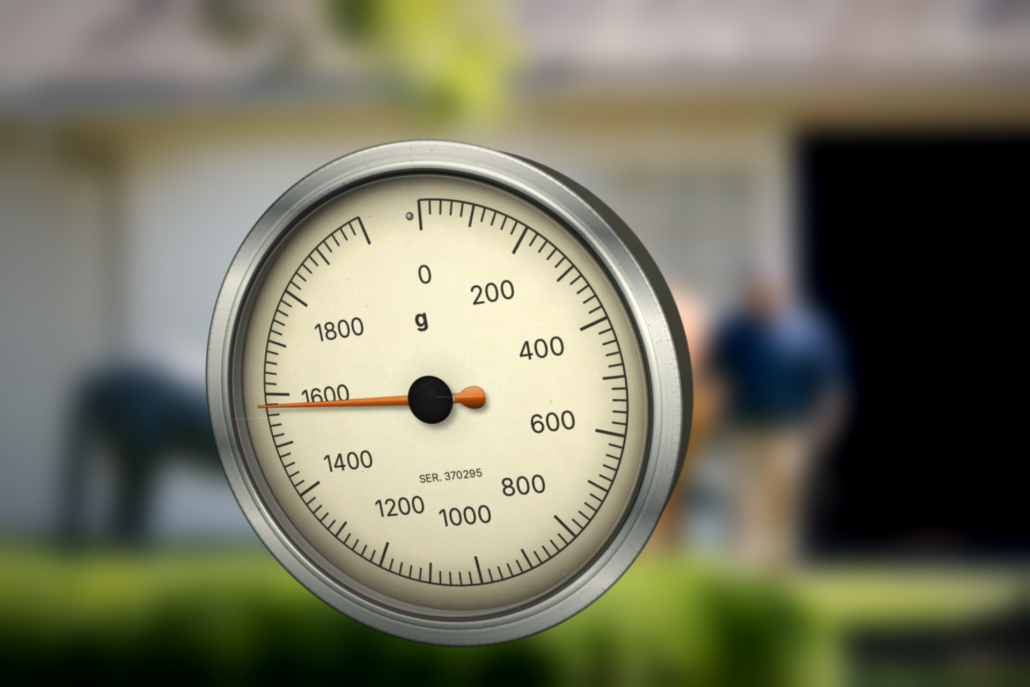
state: 1580g
